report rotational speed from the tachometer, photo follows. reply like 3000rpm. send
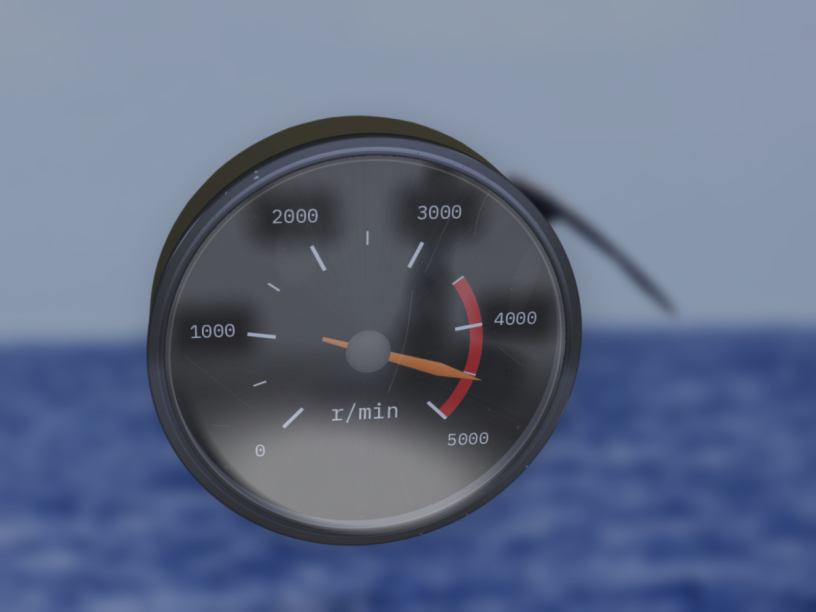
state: 4500rpm
